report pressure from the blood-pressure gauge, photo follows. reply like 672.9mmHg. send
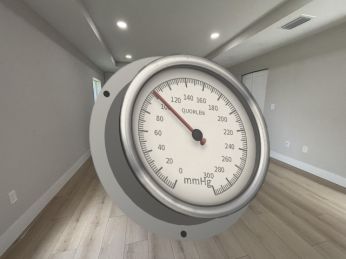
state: 100mmHg
